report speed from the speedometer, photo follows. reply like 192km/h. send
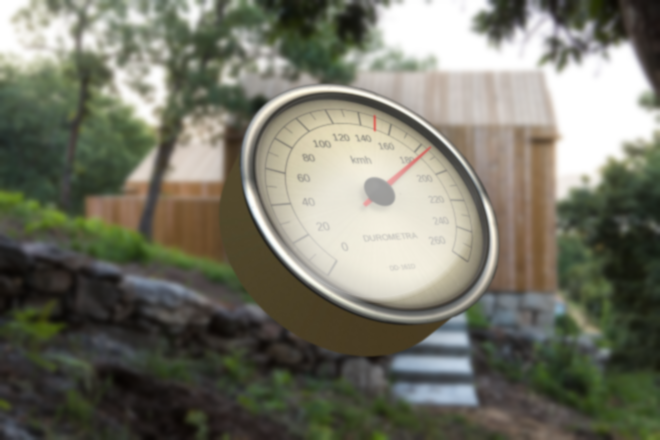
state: 185km/h
